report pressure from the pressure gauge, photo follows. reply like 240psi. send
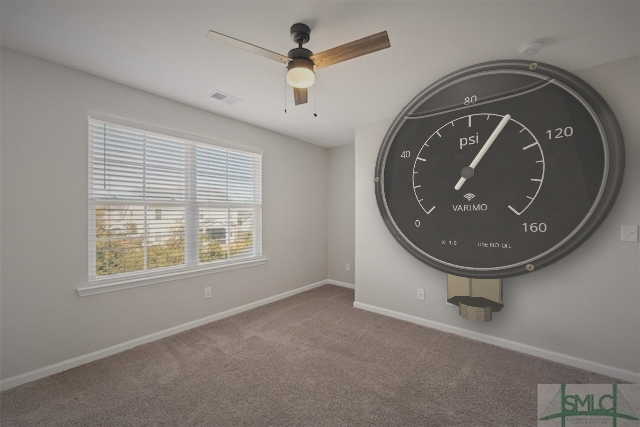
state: 100psi
